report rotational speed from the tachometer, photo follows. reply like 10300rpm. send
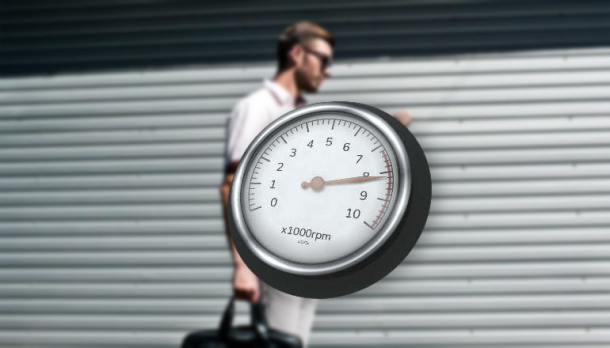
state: 8200rpm
